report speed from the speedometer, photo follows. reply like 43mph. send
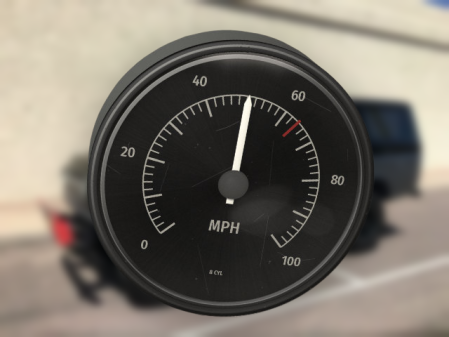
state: 50mph
